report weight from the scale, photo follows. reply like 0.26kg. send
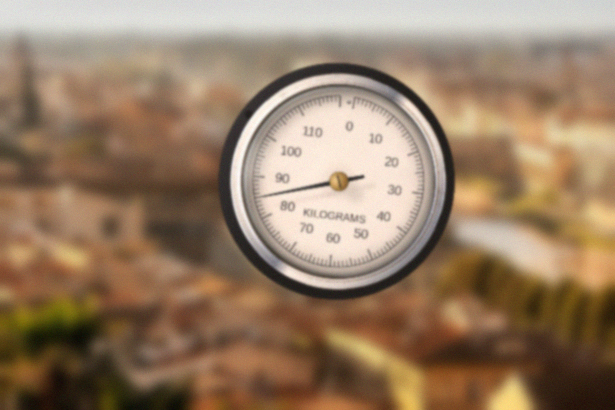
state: 85kg
